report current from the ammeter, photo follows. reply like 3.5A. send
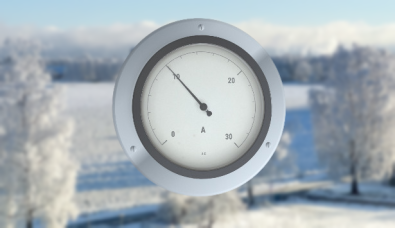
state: 10A
